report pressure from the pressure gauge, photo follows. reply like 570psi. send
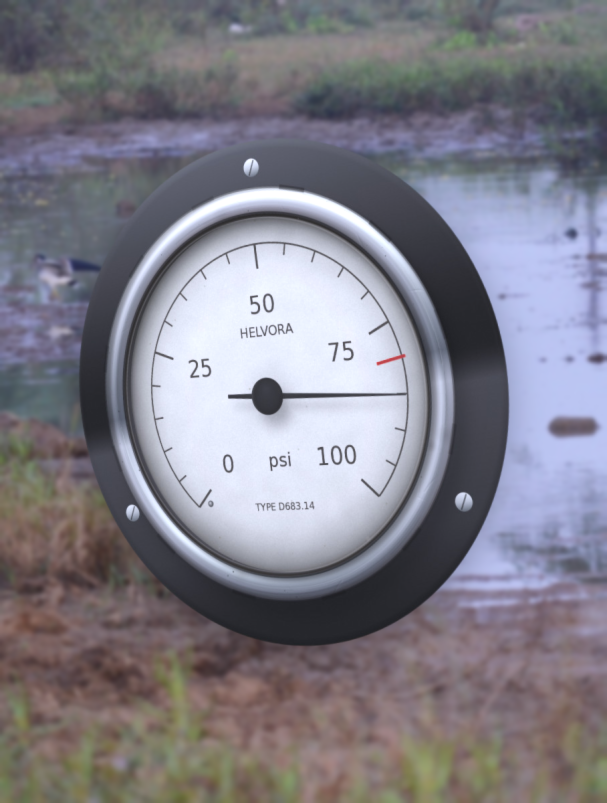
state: 85psi
